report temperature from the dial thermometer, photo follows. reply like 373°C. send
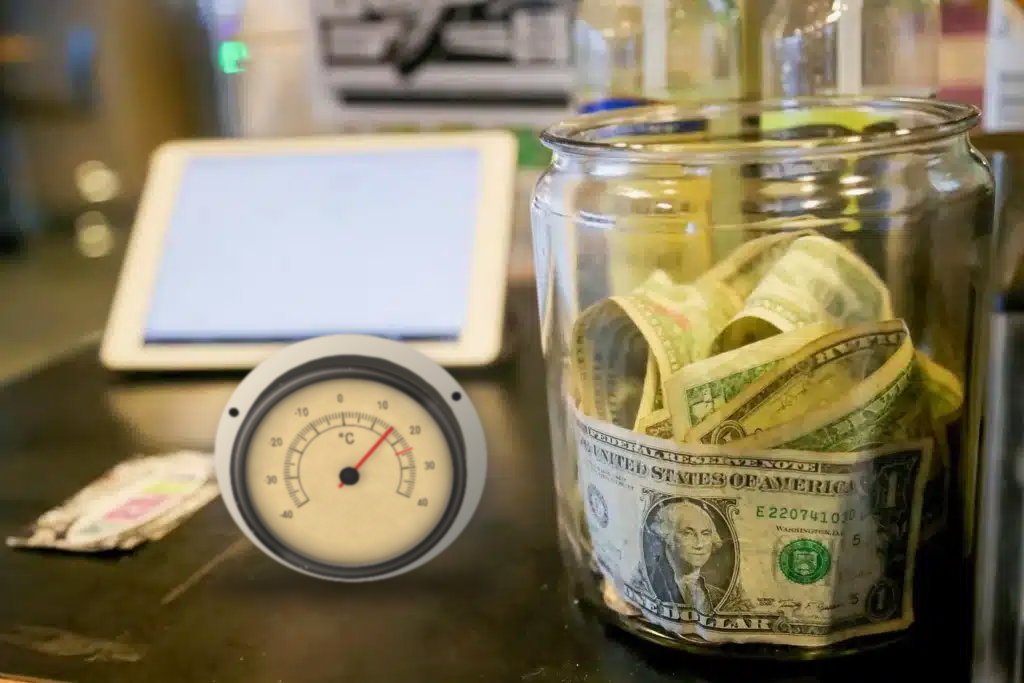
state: 15°C
